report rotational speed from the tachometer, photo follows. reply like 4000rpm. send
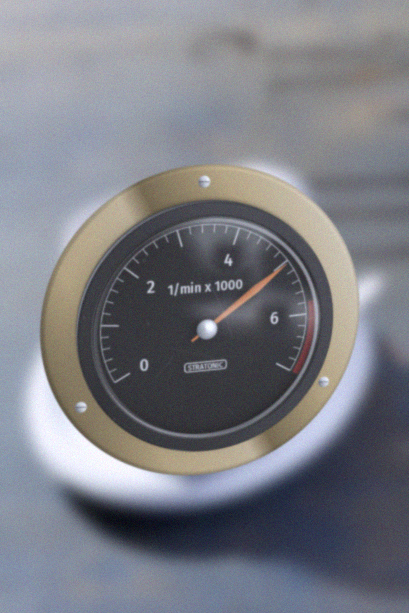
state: 5000rpm
